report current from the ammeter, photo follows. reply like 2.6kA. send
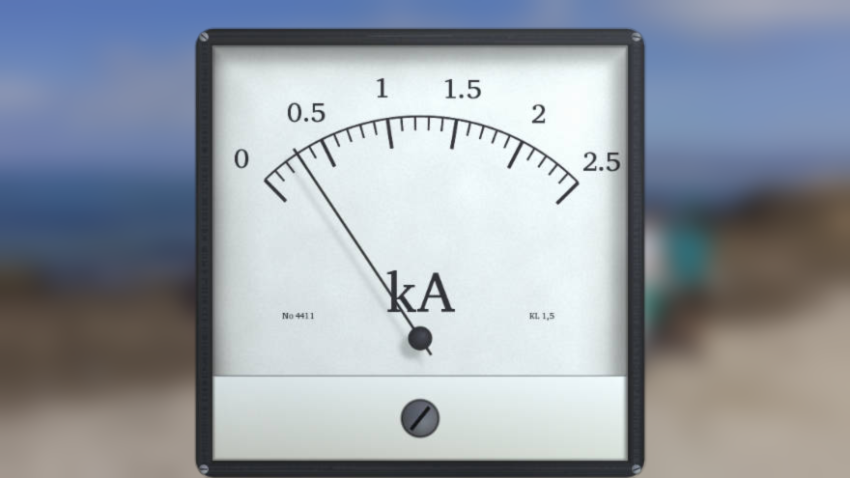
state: 0.3kA
